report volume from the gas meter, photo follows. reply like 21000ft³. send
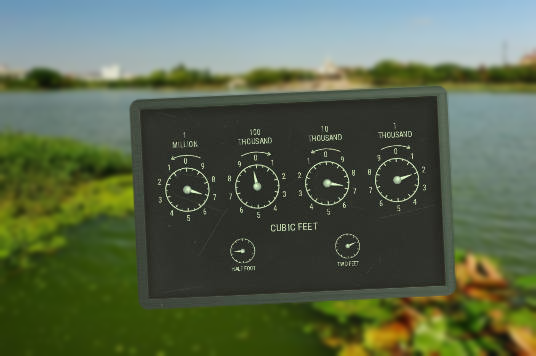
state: 697200ft³
